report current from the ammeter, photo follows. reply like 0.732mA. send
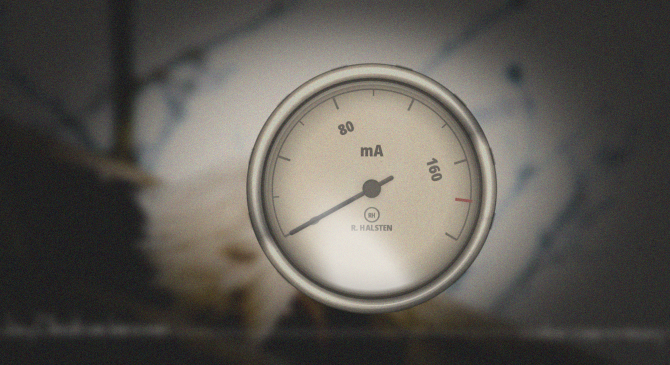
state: 0mA
